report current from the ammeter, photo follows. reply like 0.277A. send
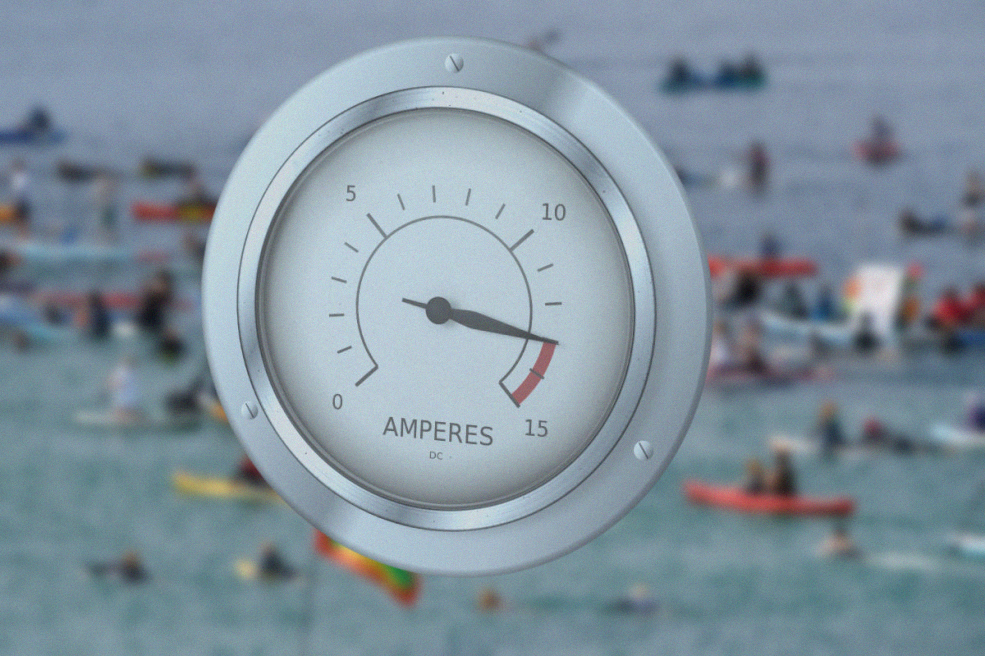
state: 13A
